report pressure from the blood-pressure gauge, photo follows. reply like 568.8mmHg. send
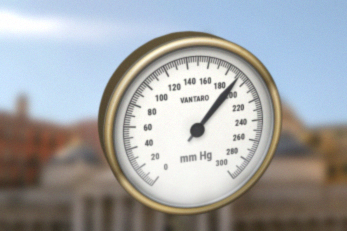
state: 190mmHg
